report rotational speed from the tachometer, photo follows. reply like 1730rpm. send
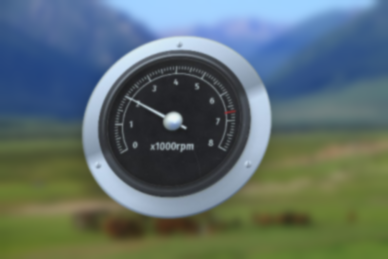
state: 2000rpm
